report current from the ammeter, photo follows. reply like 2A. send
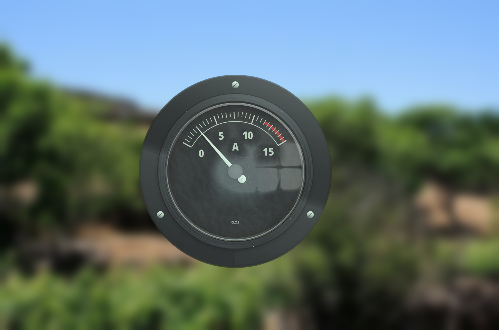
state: 2.5A
